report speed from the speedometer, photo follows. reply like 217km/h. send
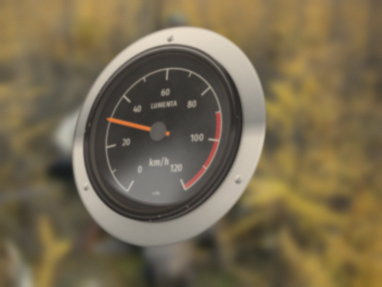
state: 30km/h
